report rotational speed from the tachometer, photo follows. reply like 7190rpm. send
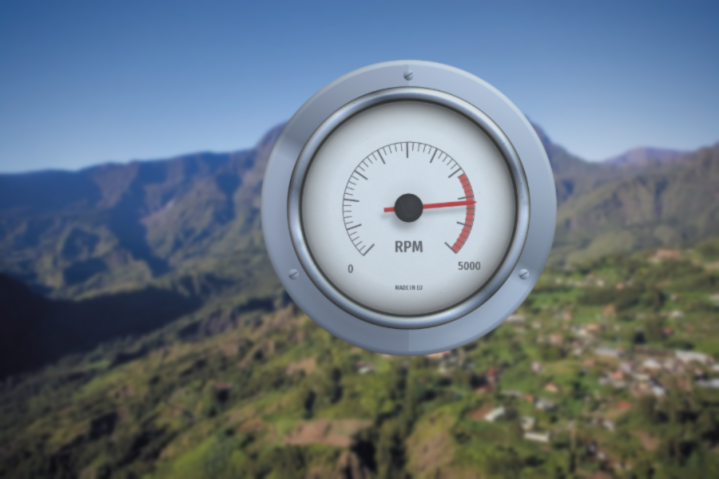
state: 4100rpm
